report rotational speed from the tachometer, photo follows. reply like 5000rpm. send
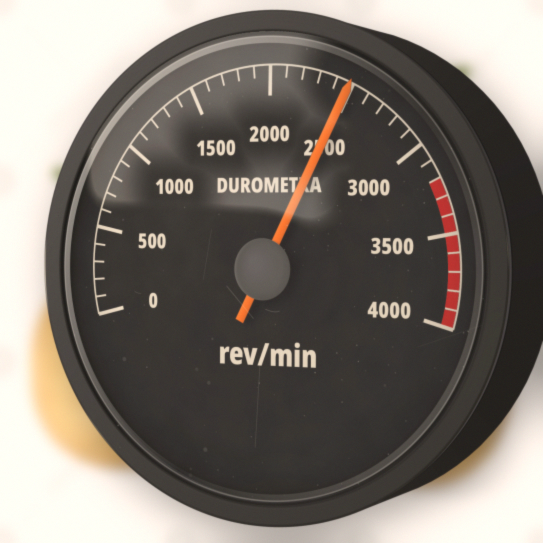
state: 2500rpm
